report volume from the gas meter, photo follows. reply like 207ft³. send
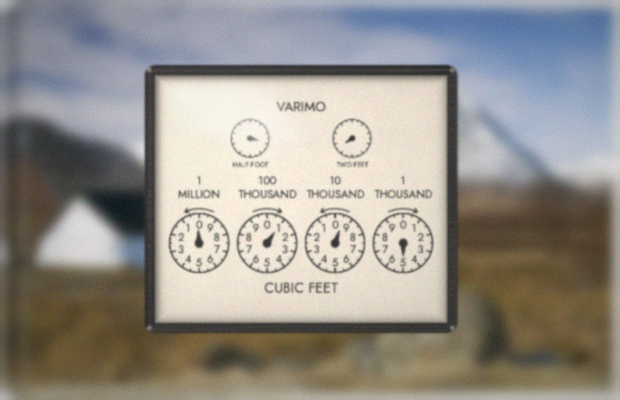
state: 9500ft³
